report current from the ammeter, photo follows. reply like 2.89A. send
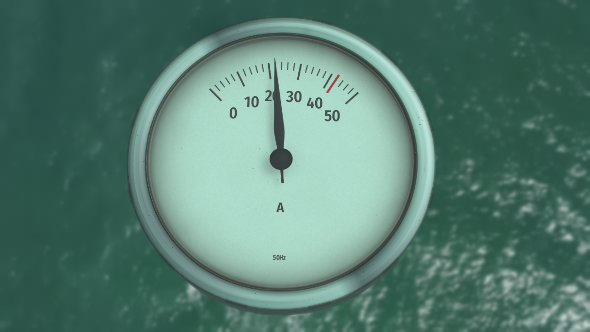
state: 22A
